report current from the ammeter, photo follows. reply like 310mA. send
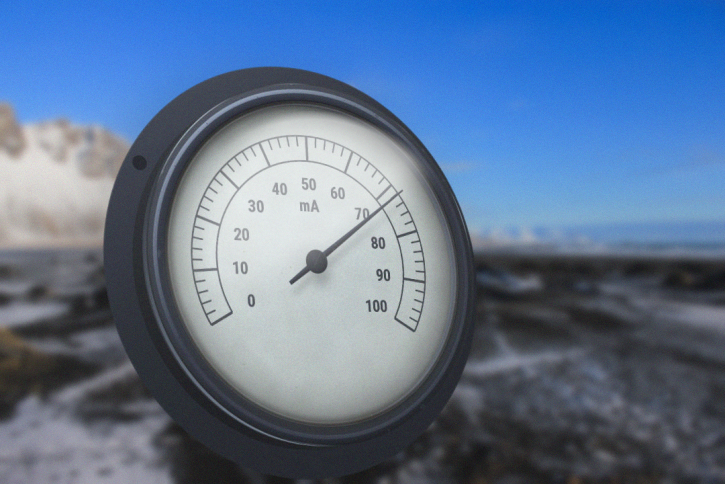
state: 72mA
